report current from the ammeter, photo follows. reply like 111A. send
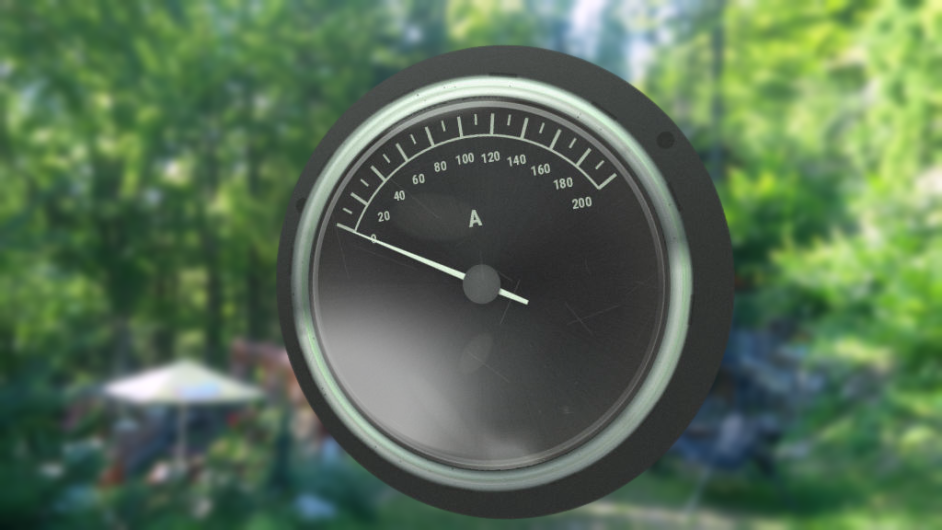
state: 0A
